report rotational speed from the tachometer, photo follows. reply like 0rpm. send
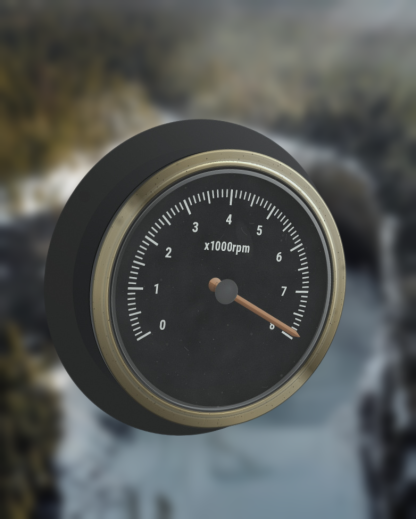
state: 7900rpm
